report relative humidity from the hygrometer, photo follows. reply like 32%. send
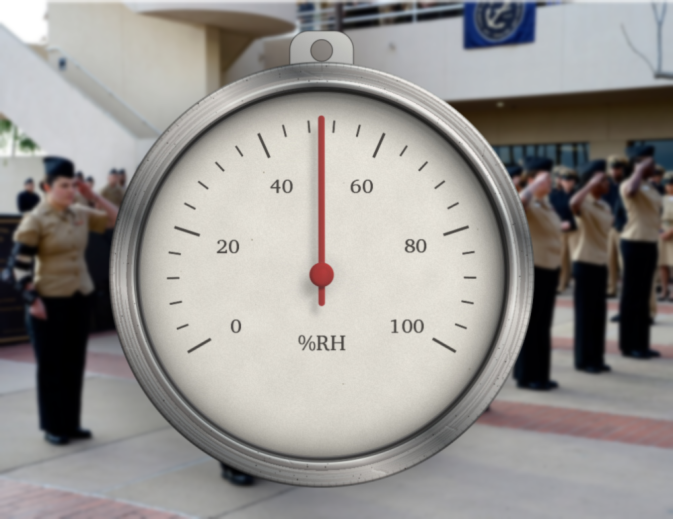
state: 50%
